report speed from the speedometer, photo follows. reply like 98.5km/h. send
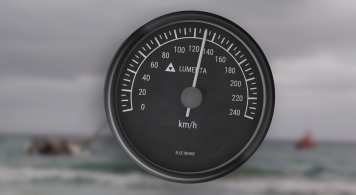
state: 130km/h
